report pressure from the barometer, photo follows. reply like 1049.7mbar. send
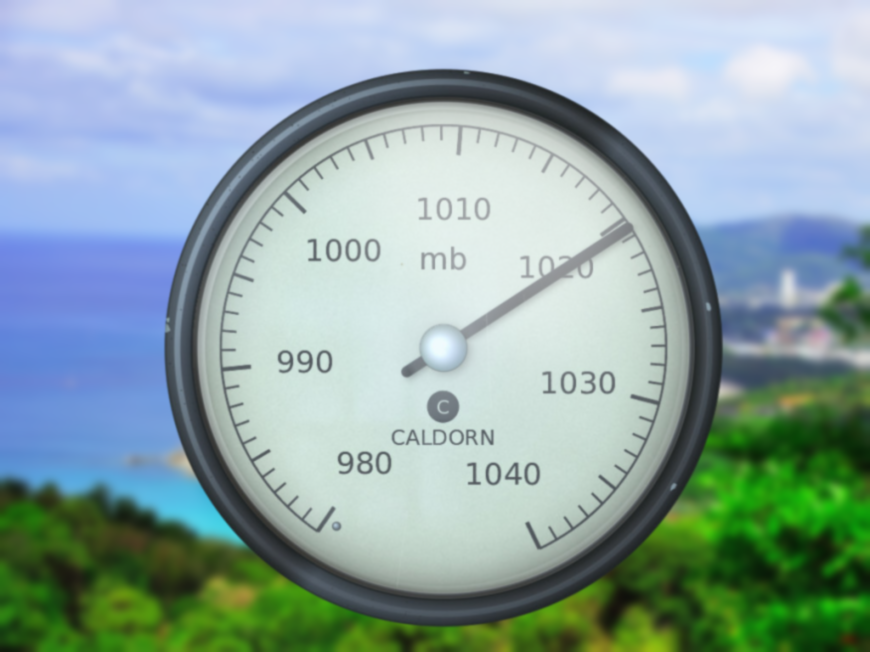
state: 1020.5mbar
